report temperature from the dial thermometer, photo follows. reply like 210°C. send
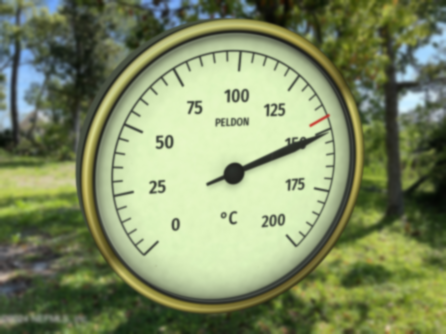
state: 150°C
